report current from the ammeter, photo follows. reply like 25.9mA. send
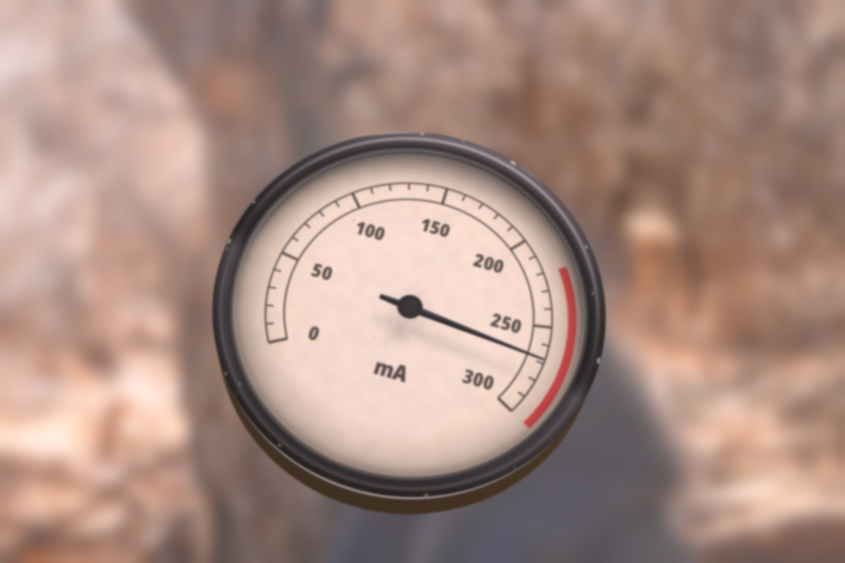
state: 270mA
